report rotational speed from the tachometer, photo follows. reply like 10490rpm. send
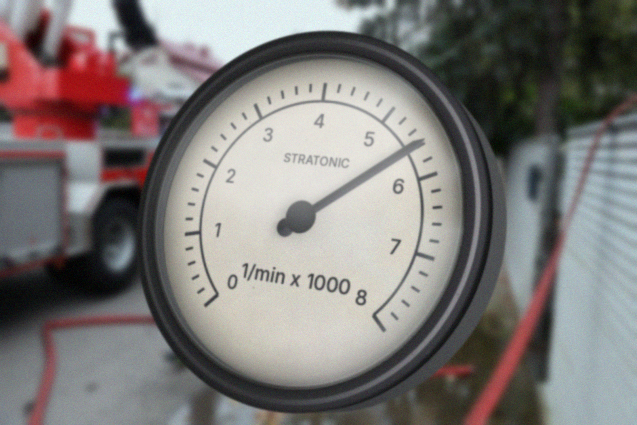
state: 5600rpm
